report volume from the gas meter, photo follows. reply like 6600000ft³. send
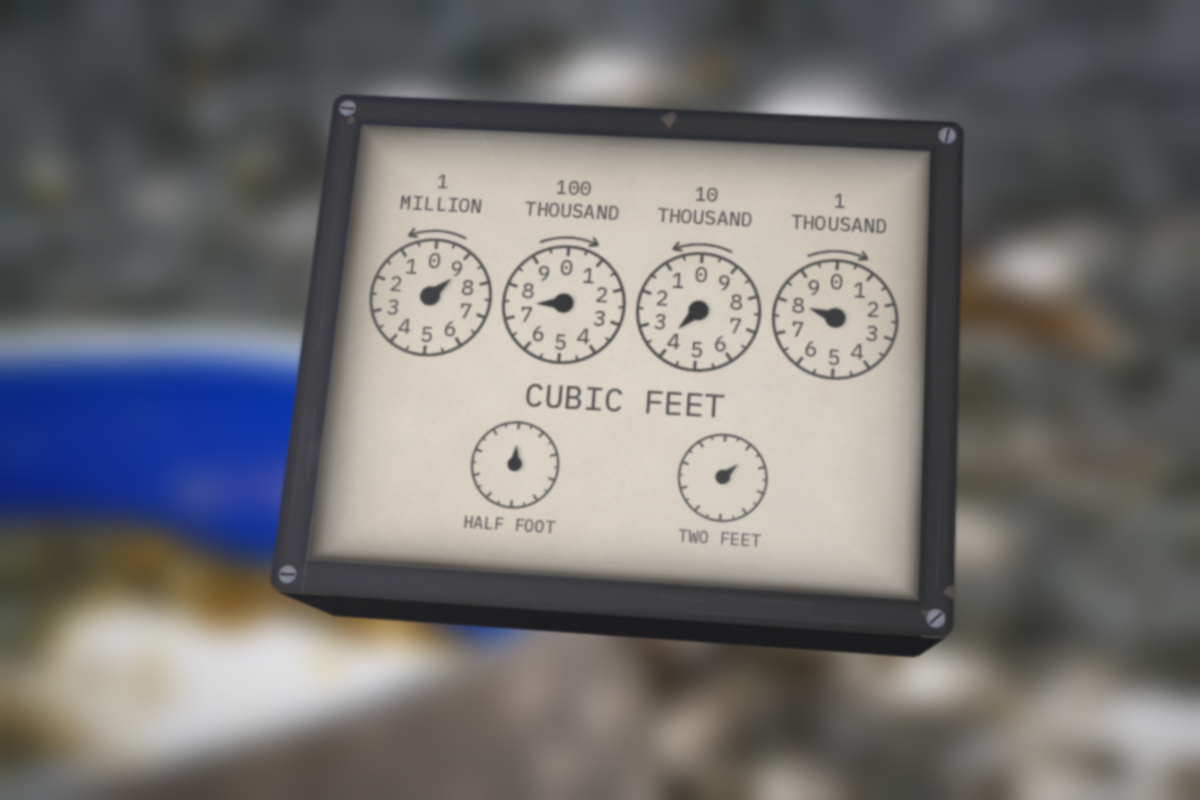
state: 873800ft³
